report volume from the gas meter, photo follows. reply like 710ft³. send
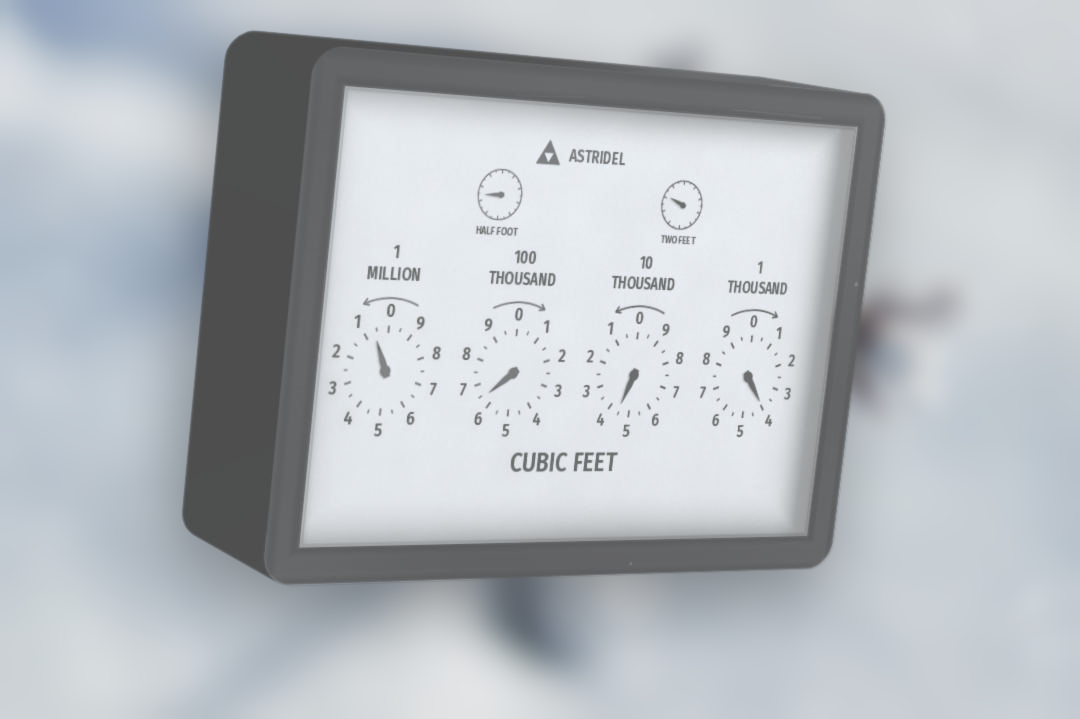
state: 64400ft³
